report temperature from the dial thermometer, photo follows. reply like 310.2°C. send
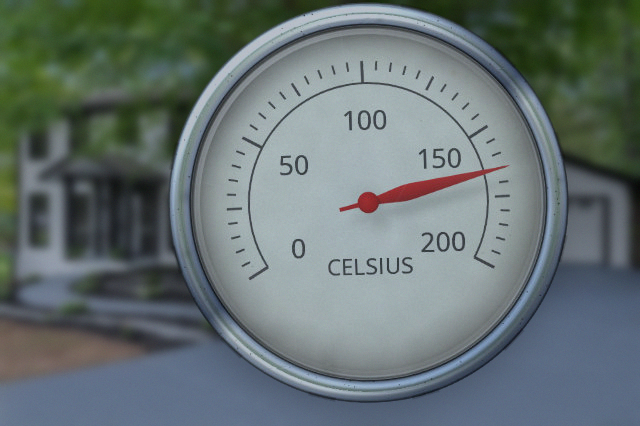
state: 165°C
